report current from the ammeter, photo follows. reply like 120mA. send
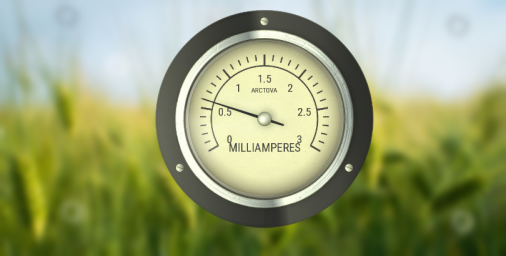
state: 0.6mA
